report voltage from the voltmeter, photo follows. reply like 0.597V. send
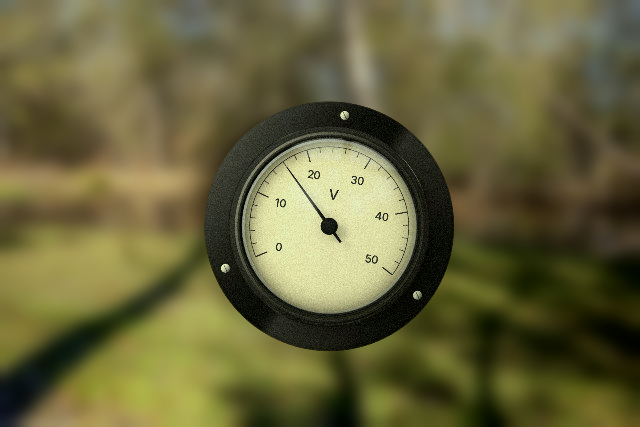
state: 16V
